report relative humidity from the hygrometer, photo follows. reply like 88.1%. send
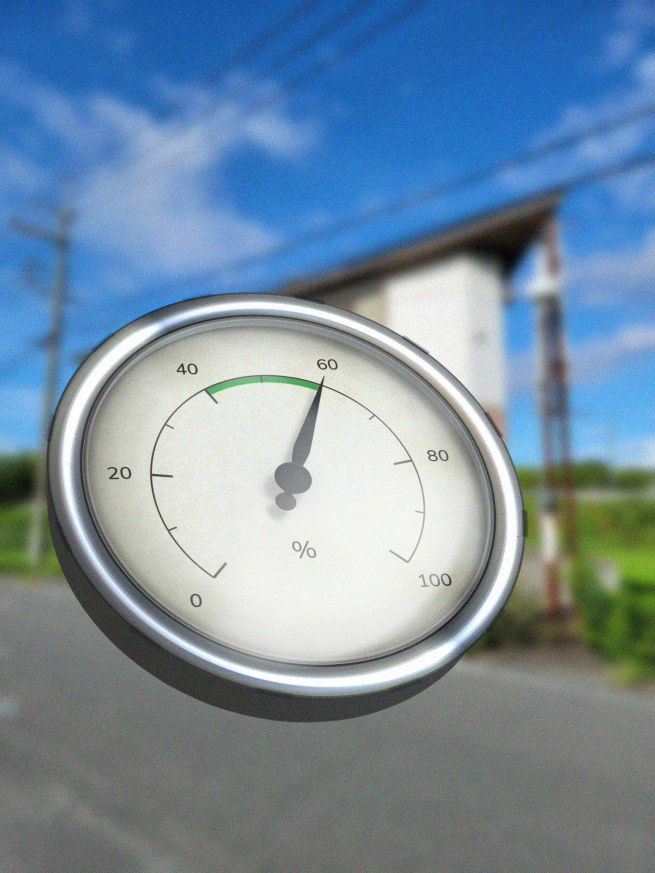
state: 60%
